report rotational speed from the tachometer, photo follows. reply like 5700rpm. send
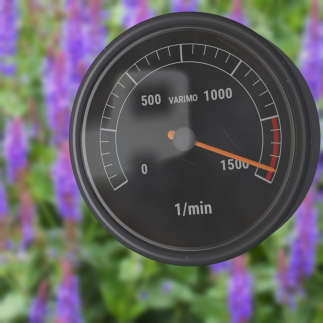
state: 1450rpm
